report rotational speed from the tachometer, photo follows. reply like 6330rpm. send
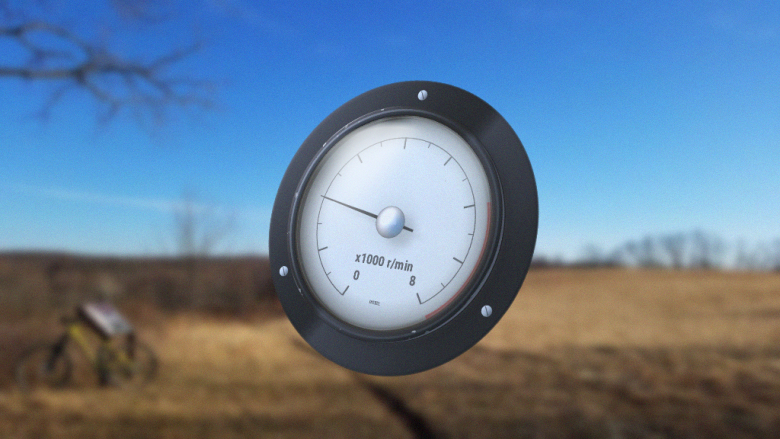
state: 2000rpm
